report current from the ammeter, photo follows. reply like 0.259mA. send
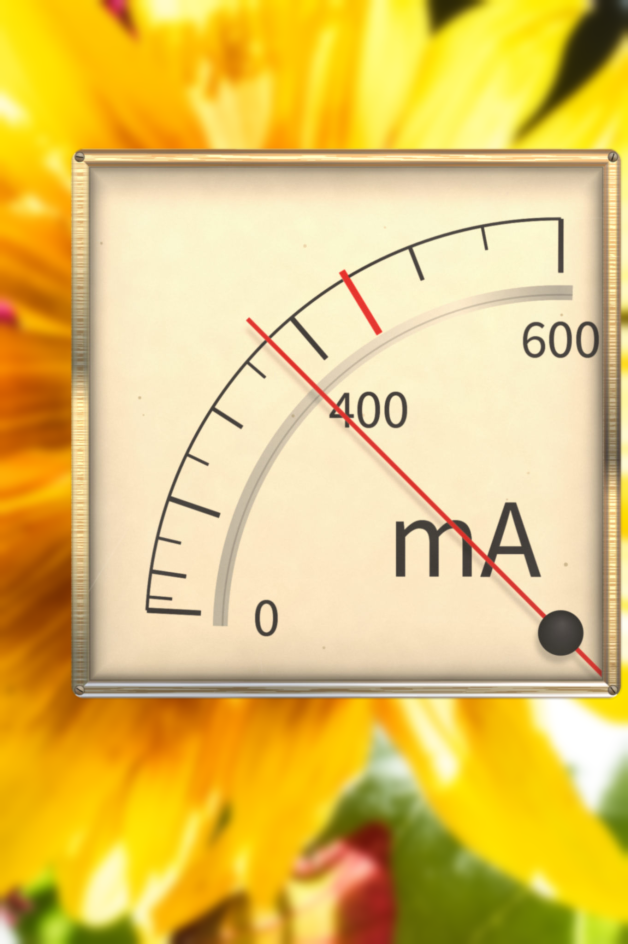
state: 375mA
